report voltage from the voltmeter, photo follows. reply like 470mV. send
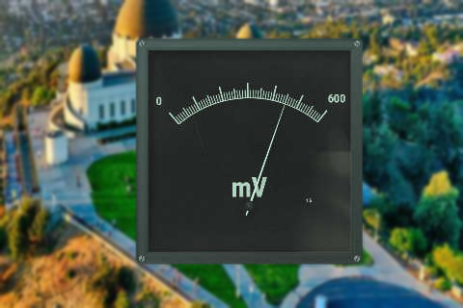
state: 450mV
